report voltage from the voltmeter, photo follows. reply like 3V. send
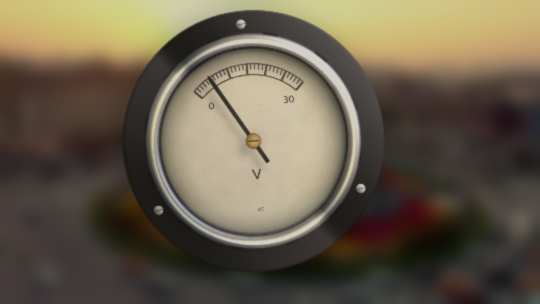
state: 5V
